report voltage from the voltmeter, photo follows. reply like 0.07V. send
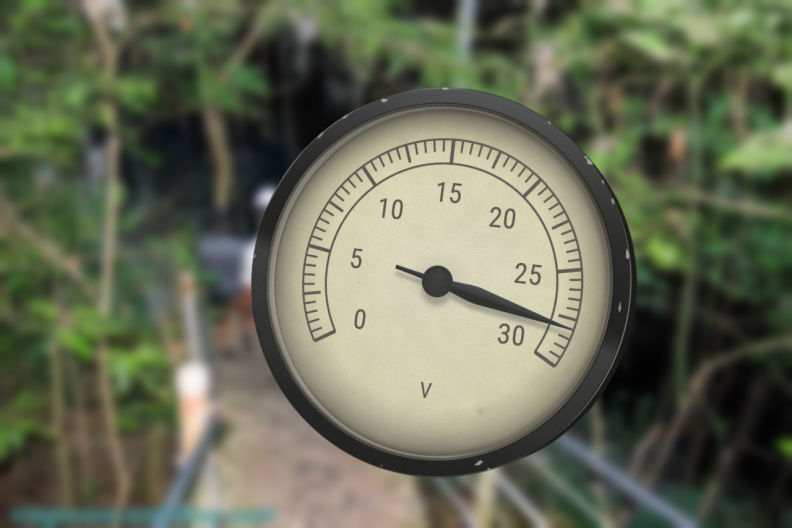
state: 28V
